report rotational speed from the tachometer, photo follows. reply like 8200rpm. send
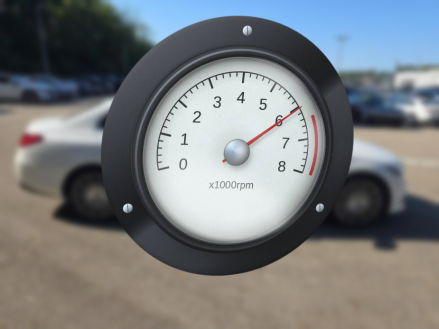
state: 6000rpm
